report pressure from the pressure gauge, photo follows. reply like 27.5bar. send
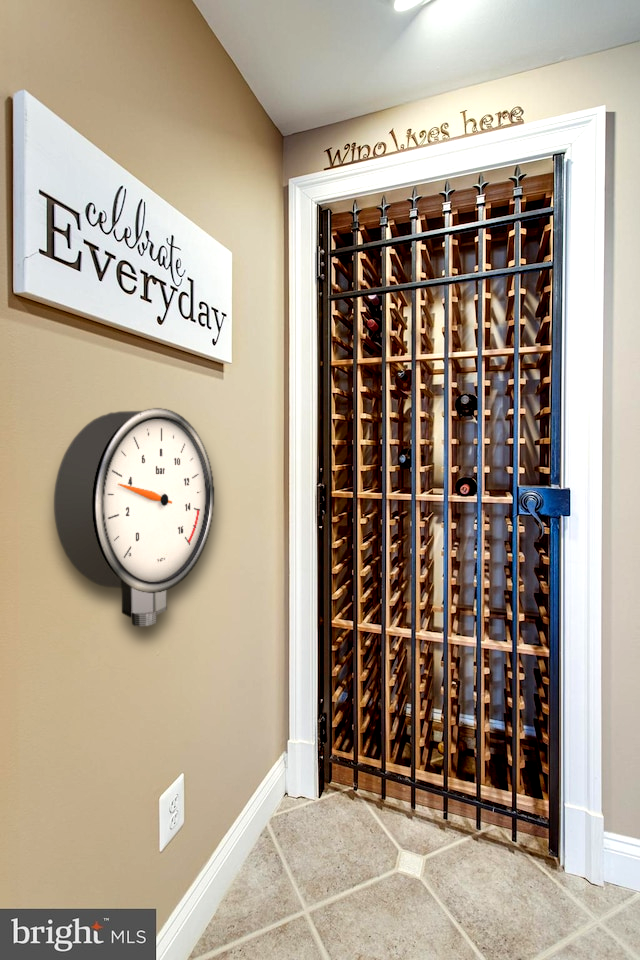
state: 3.5bar
